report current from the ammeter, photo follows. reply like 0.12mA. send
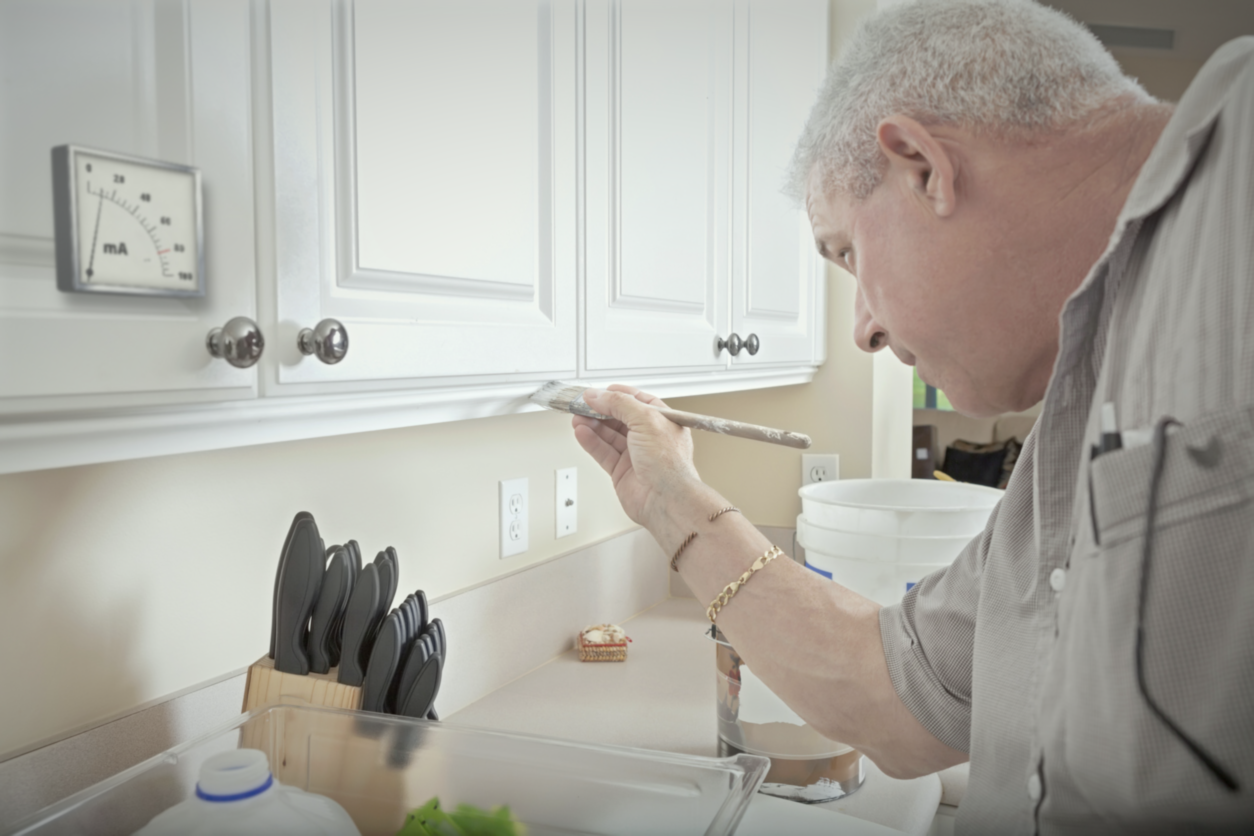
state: 10mA
